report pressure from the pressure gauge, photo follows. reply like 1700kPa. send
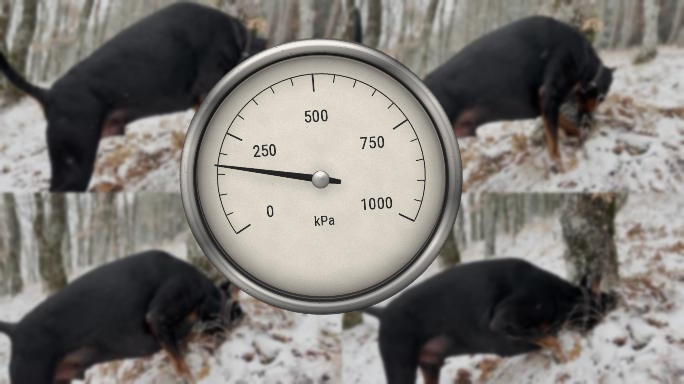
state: 175kPa
